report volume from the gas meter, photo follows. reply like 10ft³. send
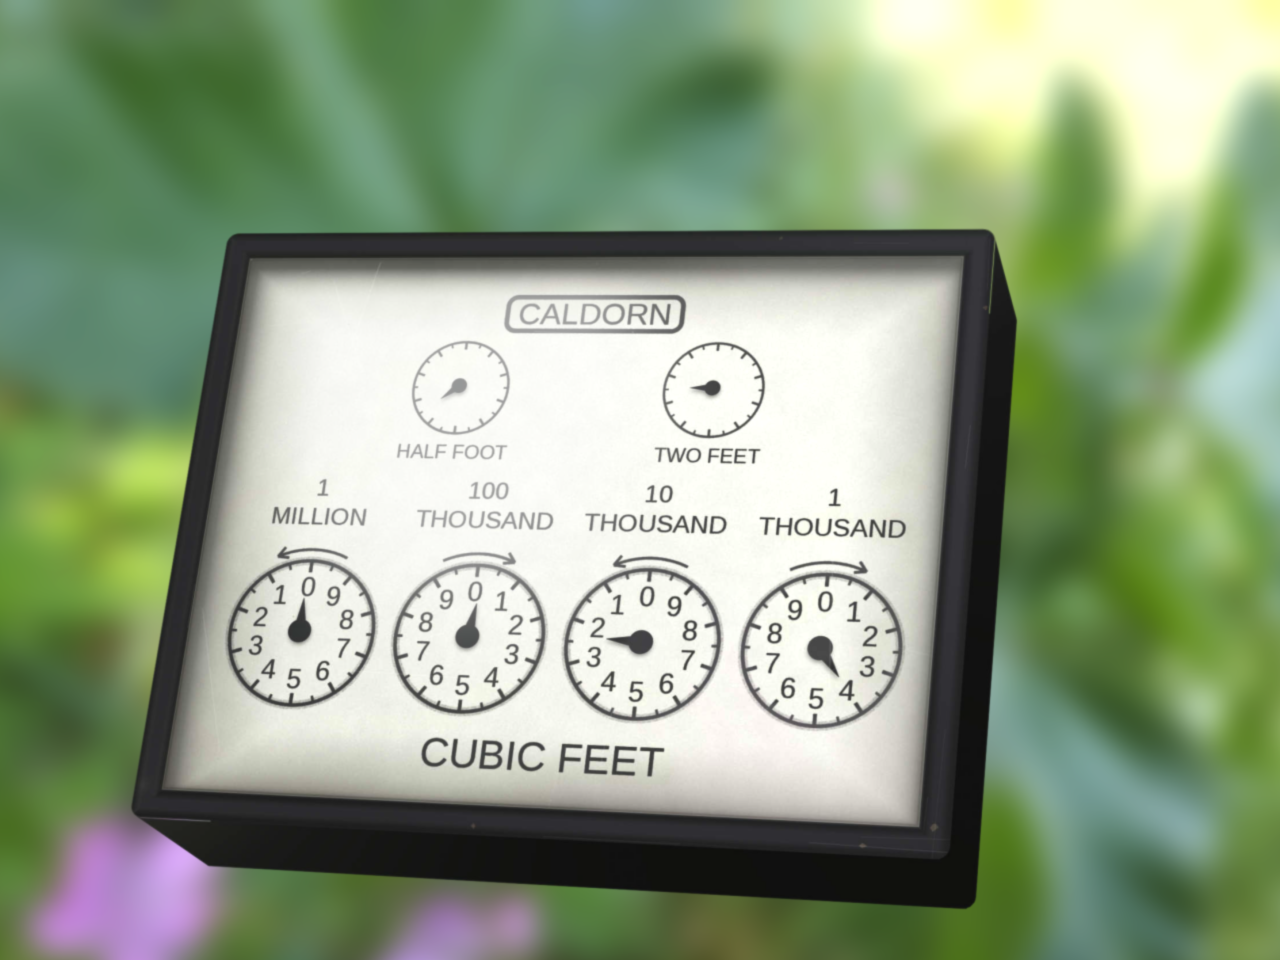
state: 2400ft³
